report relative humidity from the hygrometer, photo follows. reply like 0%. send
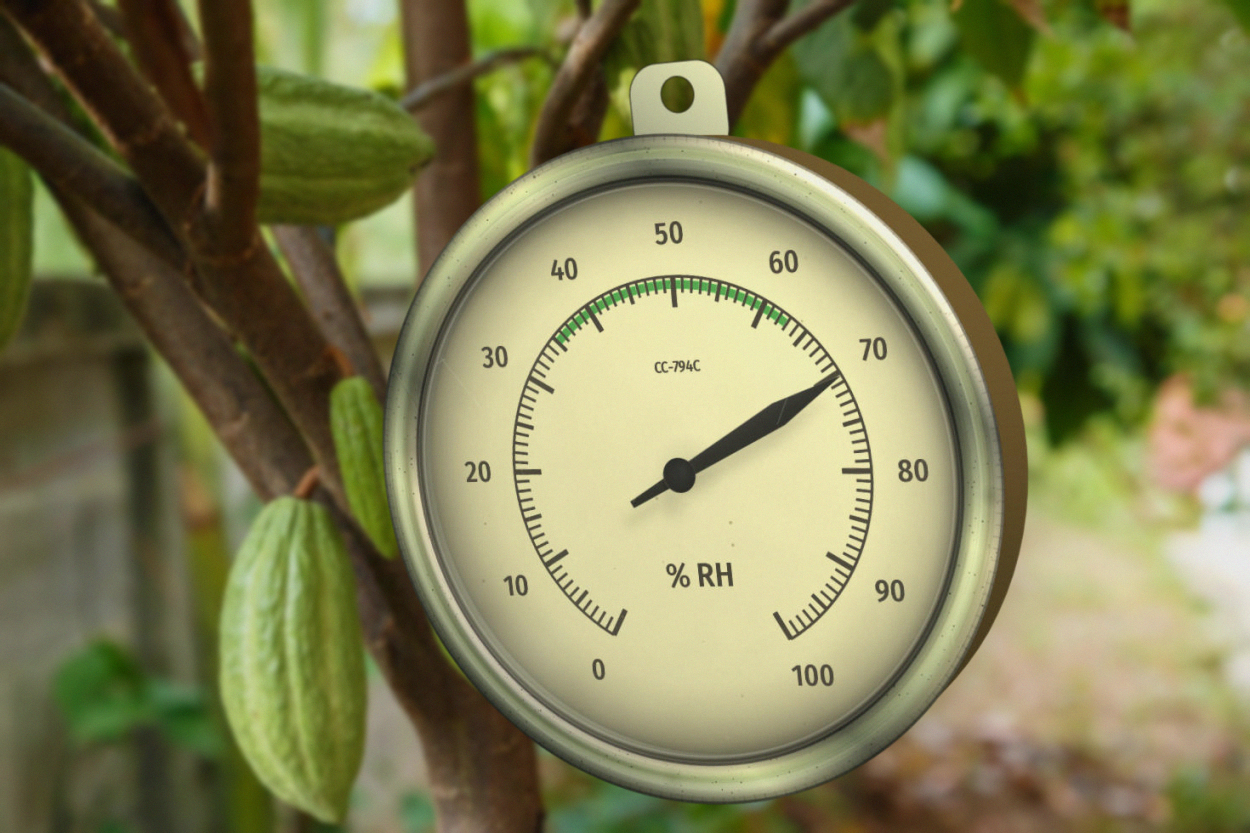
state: 70.5%
